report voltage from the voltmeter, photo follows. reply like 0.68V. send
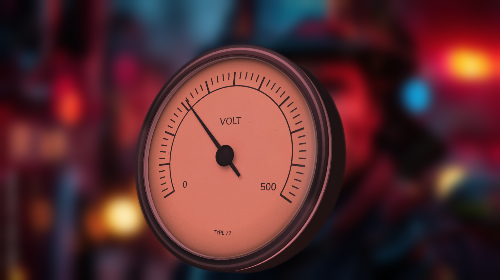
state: 160V
